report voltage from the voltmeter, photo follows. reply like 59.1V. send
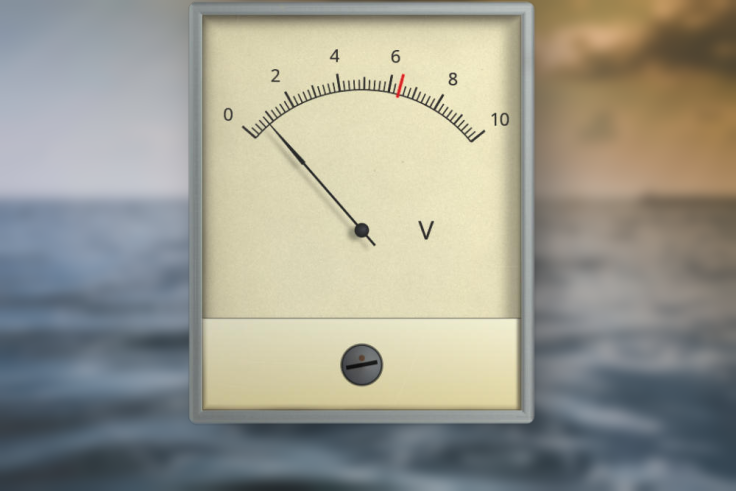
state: 0.8V
